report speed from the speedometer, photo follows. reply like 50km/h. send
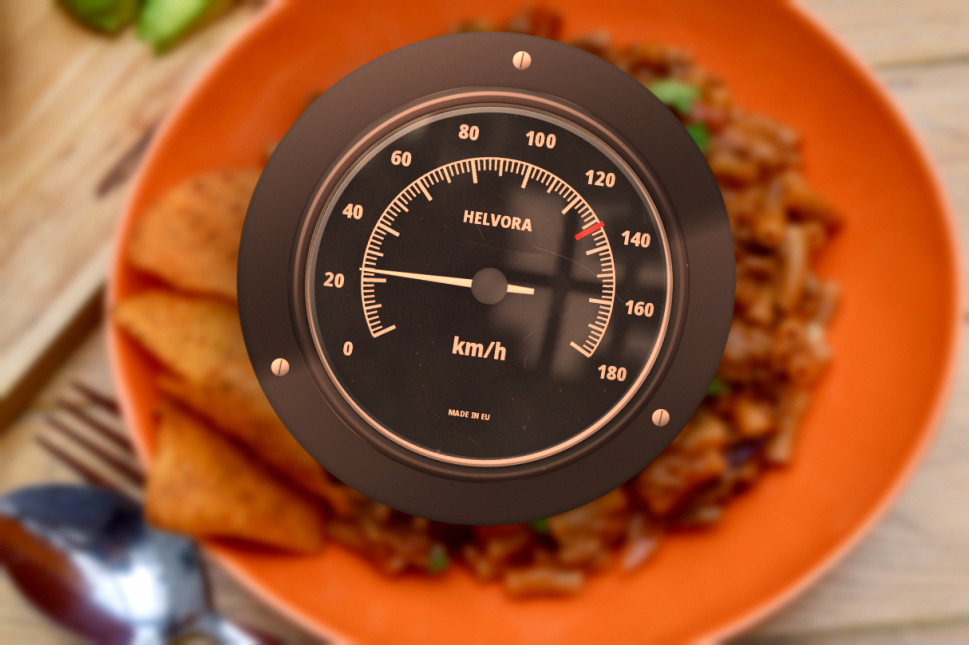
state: 24km/h
